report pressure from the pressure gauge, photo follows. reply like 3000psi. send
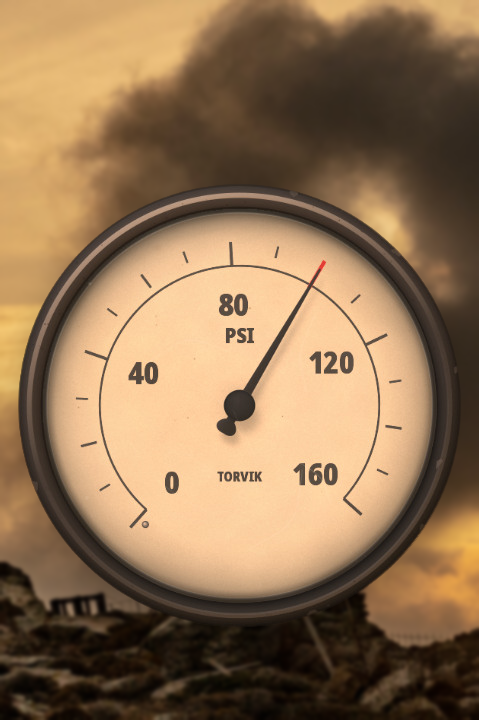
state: 100psi
